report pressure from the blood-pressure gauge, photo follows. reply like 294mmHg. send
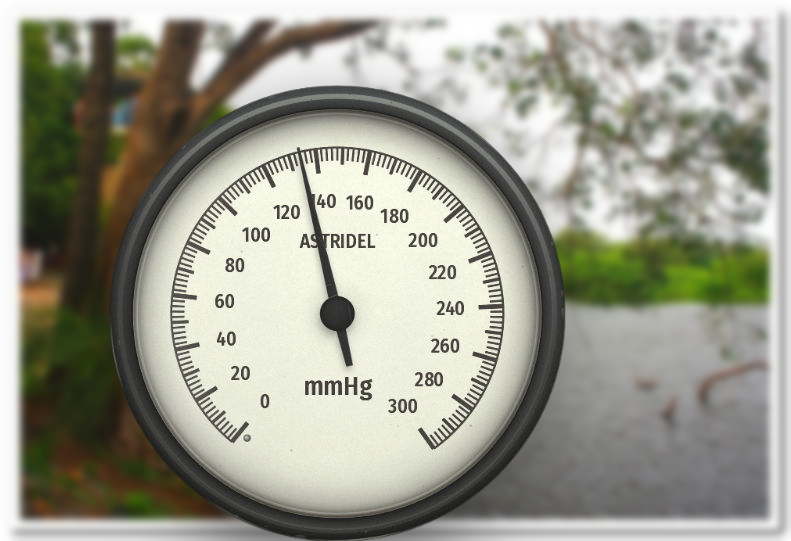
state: 134mmHg
